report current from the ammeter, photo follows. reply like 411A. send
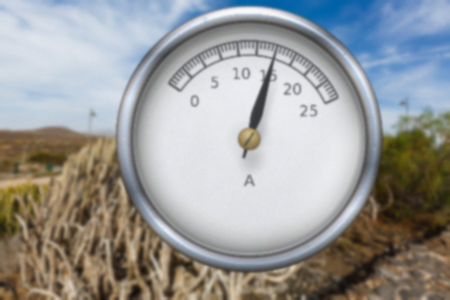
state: 15A
